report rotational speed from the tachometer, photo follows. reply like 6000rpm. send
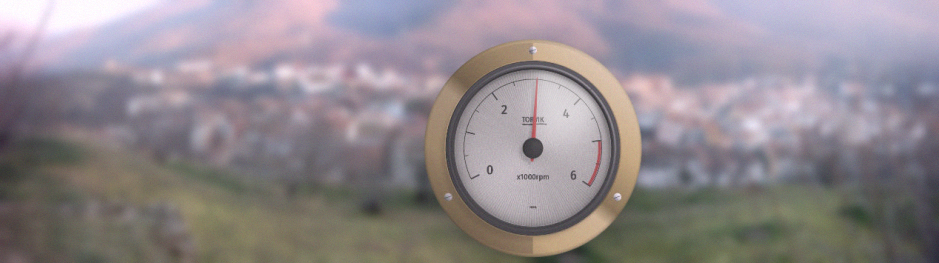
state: 3000rpm
